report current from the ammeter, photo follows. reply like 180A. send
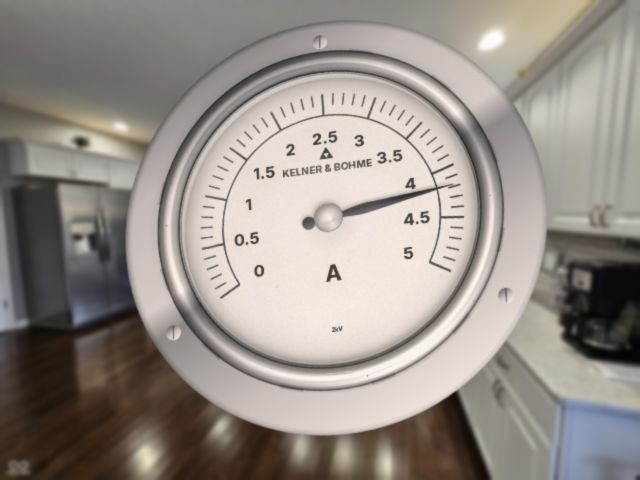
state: 4.2A
